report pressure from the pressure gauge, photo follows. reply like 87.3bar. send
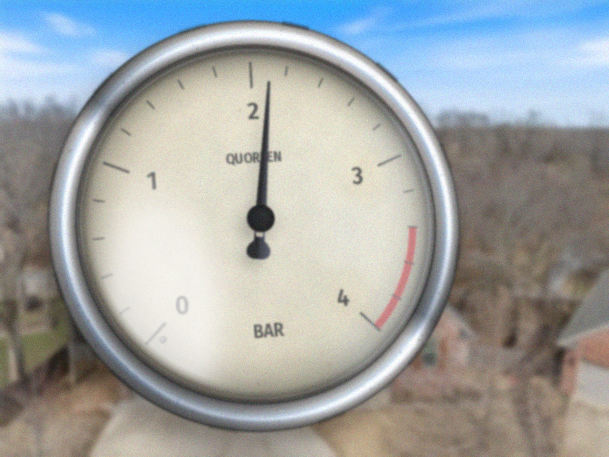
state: 2.1bar
